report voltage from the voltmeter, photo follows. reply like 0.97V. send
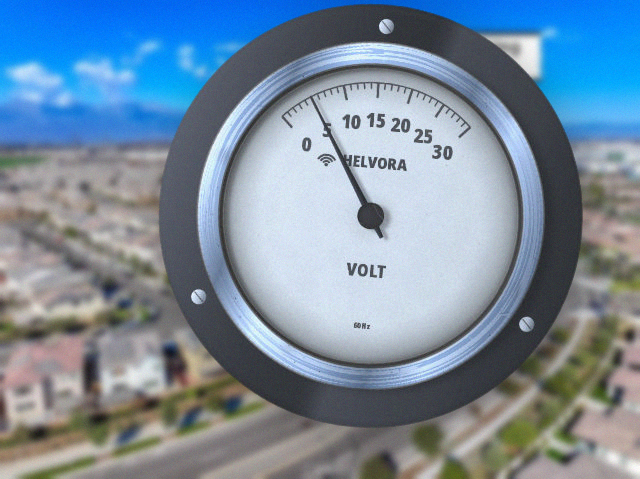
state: 5V
